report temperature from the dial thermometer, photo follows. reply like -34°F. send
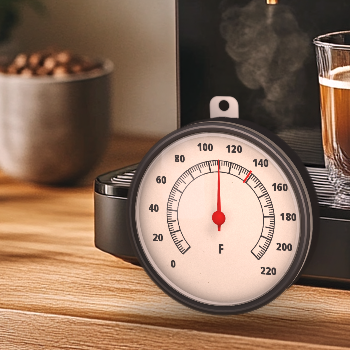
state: 110°F
